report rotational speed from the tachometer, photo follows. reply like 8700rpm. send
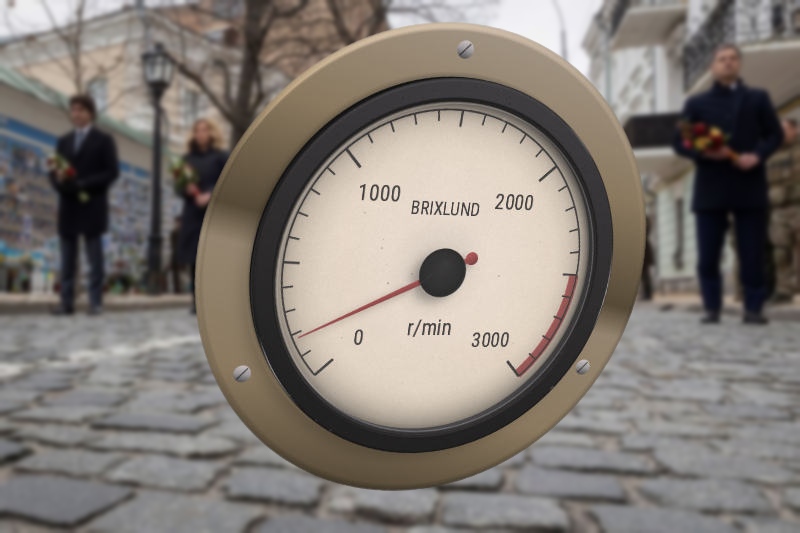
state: 200rpm
